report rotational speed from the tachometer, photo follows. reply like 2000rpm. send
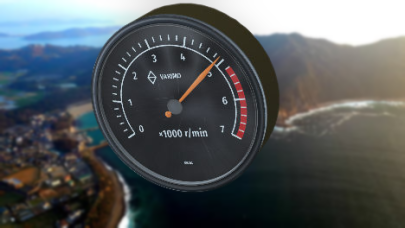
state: 4900rpm
